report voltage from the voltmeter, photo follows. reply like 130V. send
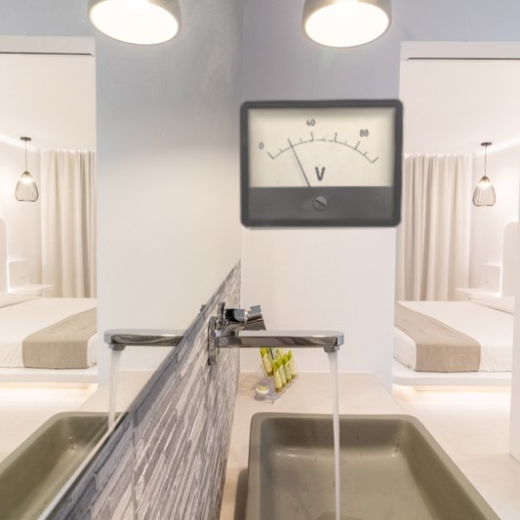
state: 20V
